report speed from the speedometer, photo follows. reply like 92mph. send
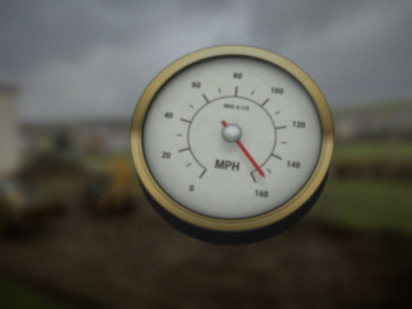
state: 155mph
